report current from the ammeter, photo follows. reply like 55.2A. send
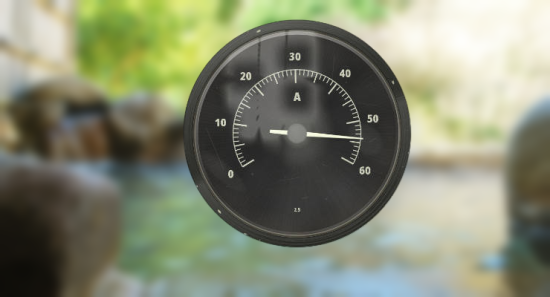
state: 54A
